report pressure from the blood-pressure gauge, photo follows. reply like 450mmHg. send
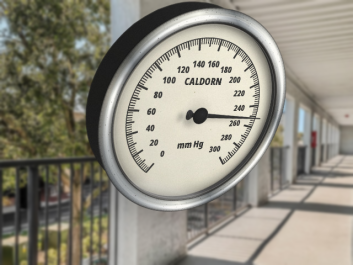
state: 250mmHg
